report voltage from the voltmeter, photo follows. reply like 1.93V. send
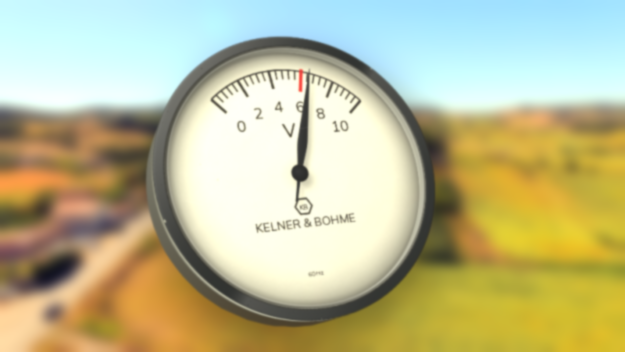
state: 6.4V
